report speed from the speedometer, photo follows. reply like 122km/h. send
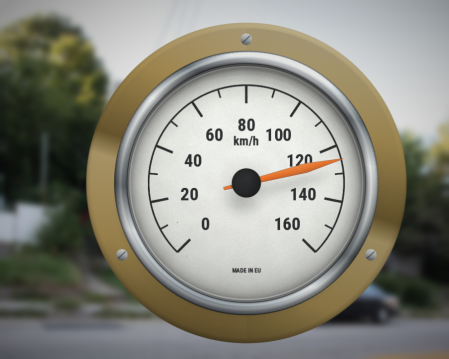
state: 125km/h
